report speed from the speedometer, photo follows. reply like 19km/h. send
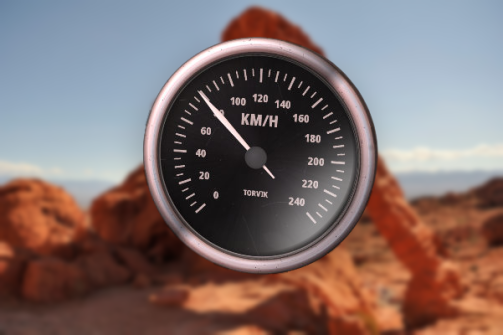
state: 80km/h
